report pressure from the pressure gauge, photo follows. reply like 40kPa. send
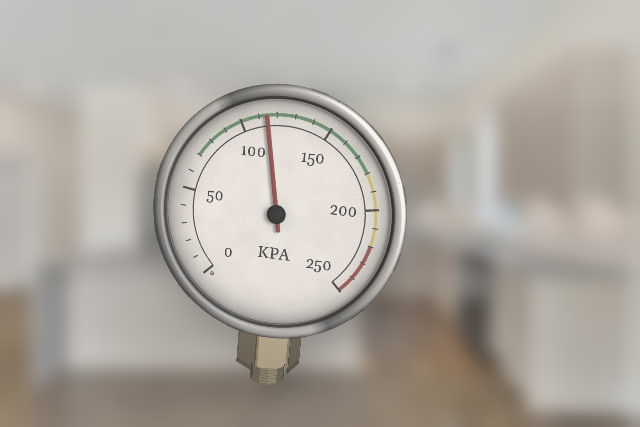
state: 115kPa
